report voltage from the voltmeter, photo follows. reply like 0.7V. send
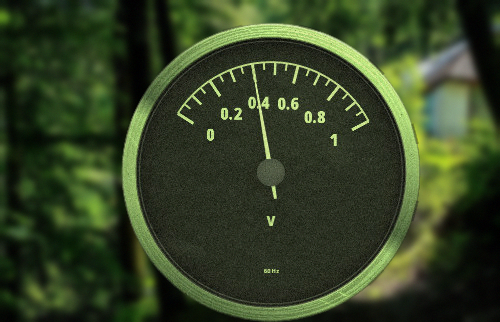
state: 0.4V
